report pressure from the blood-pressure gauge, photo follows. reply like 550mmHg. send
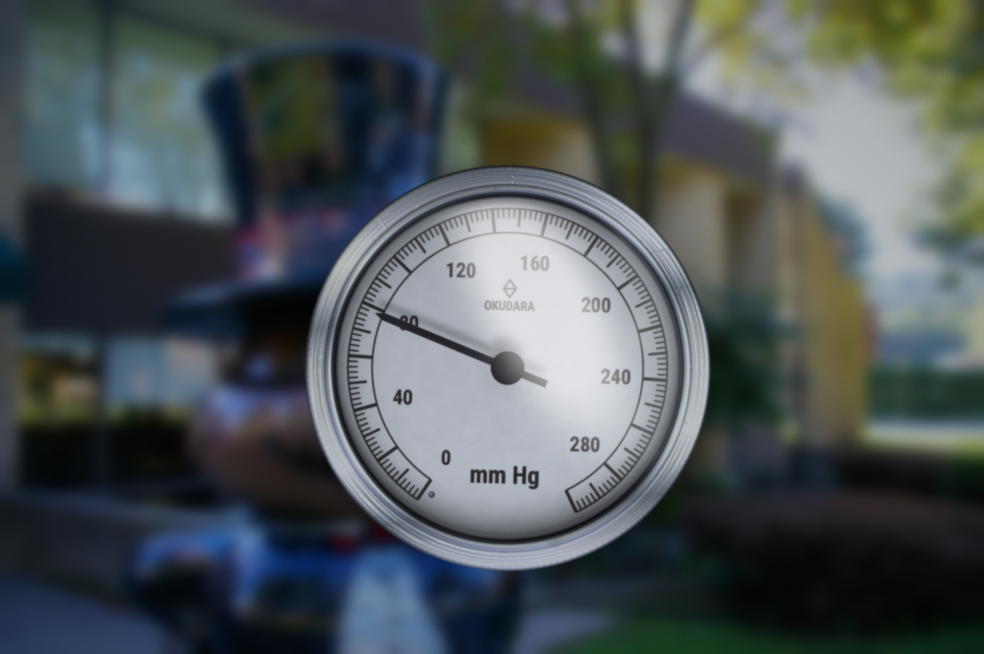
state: 78mmHg
